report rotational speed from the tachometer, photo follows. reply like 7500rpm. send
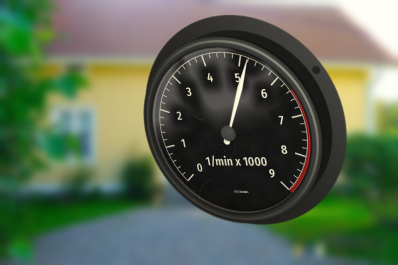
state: 5200rpm
